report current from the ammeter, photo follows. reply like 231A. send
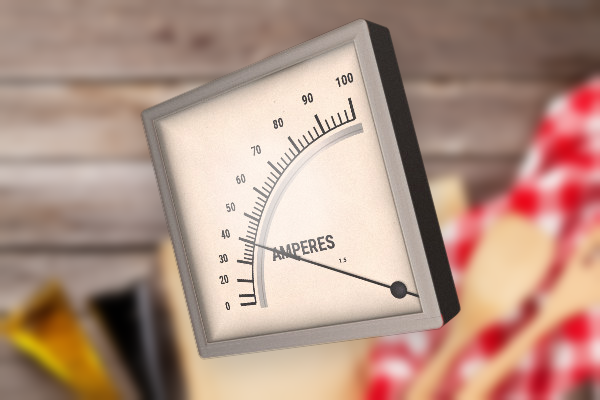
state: 40A
